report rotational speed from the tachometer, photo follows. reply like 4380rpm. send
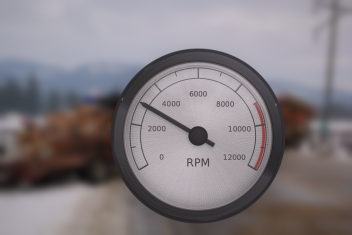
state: 3000rpm
